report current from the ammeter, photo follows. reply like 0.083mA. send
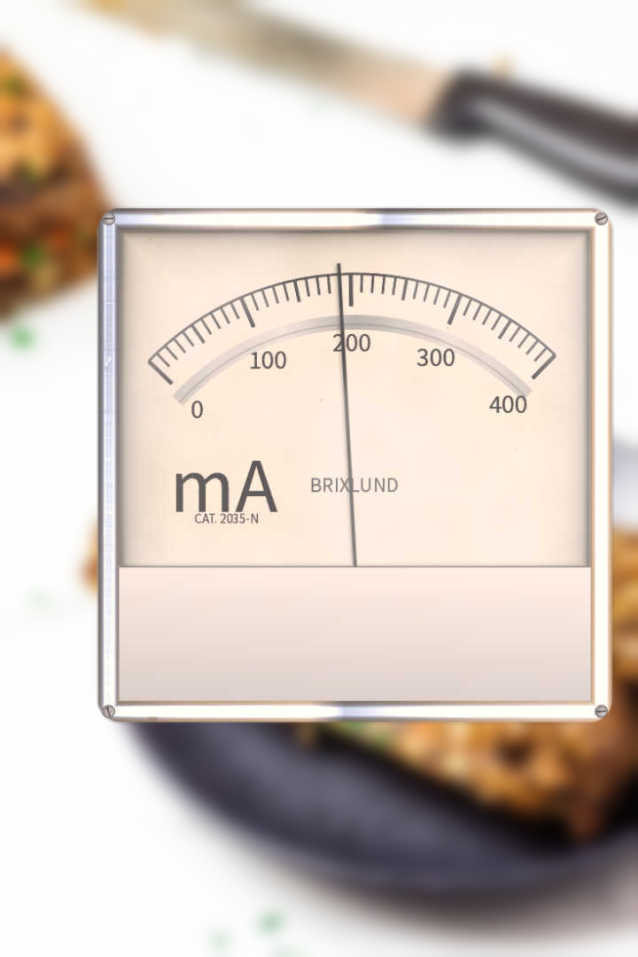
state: 190mA
